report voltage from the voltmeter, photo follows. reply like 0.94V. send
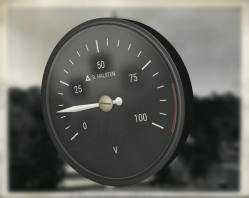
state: 12.5V
